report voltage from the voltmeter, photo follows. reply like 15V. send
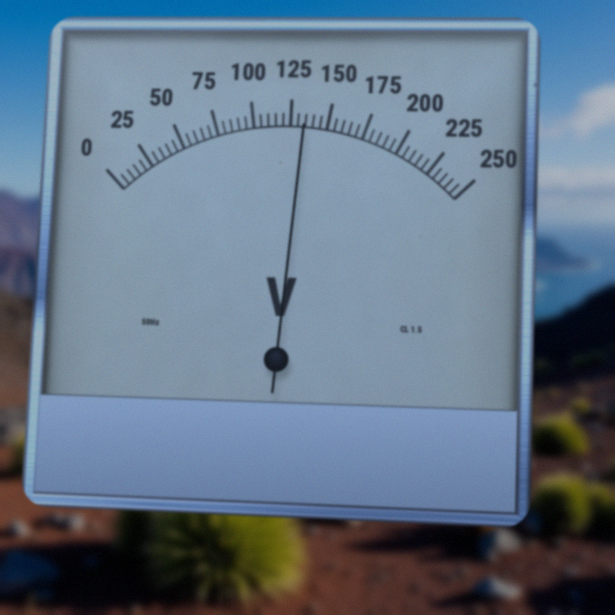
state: 135V
